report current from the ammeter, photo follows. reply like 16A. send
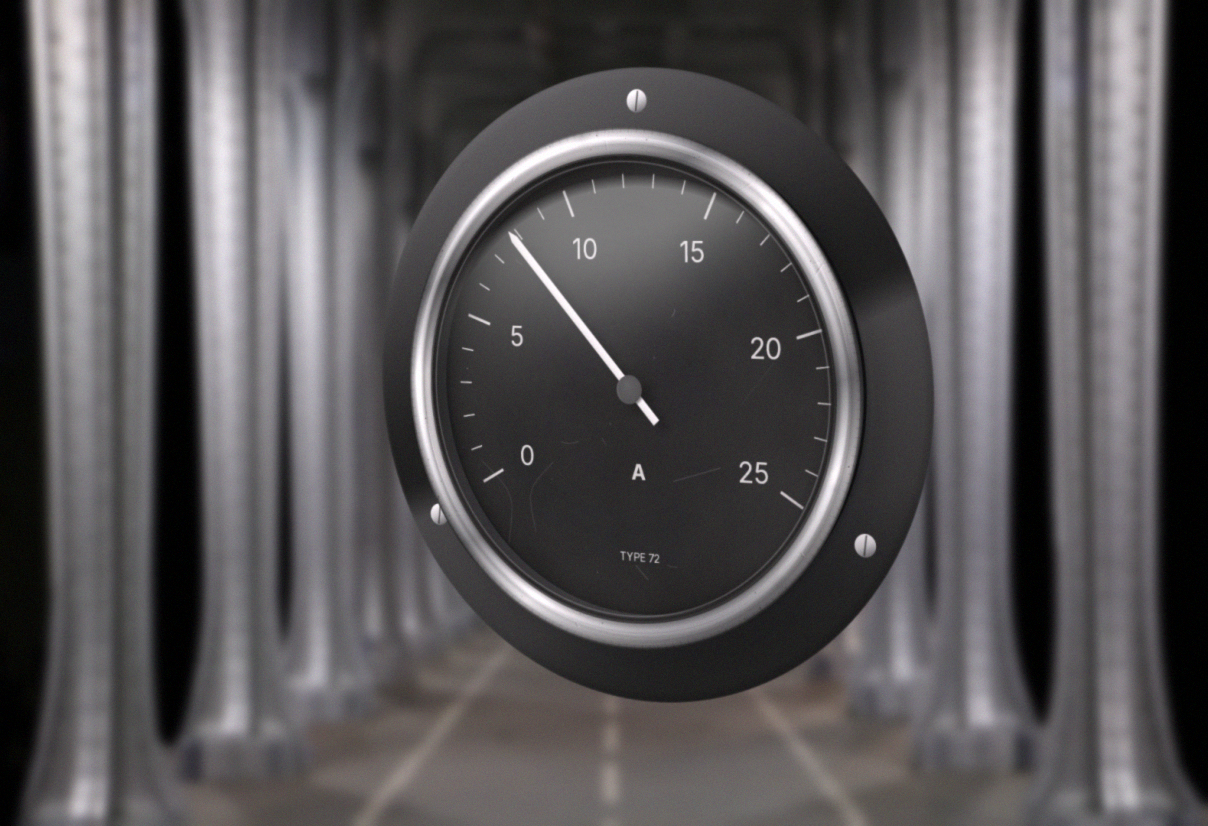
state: 8A
